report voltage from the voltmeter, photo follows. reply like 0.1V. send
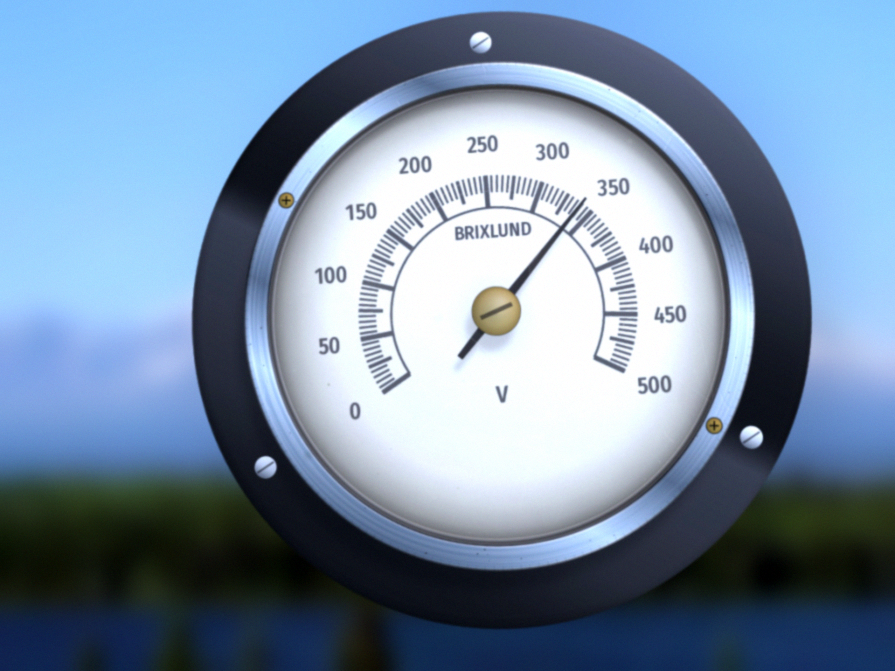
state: 340V
